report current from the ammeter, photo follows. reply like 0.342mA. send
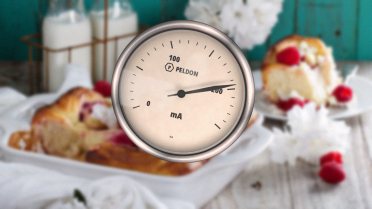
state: 195mA
